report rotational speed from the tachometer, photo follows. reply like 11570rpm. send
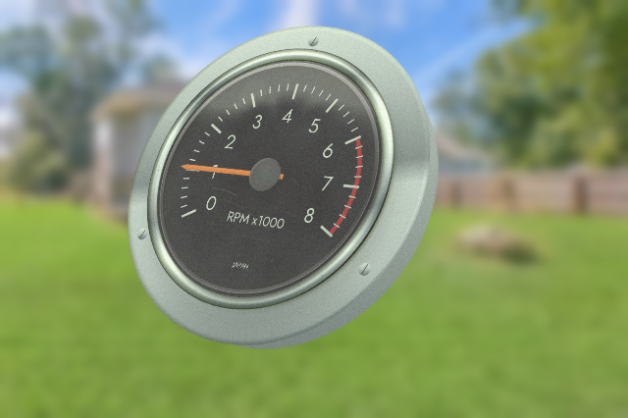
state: 1000rpm
